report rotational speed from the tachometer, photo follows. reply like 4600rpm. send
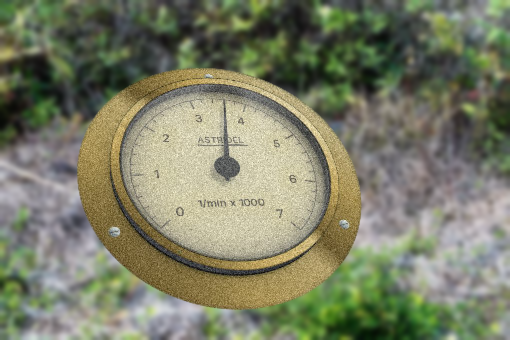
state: 3600rpm
